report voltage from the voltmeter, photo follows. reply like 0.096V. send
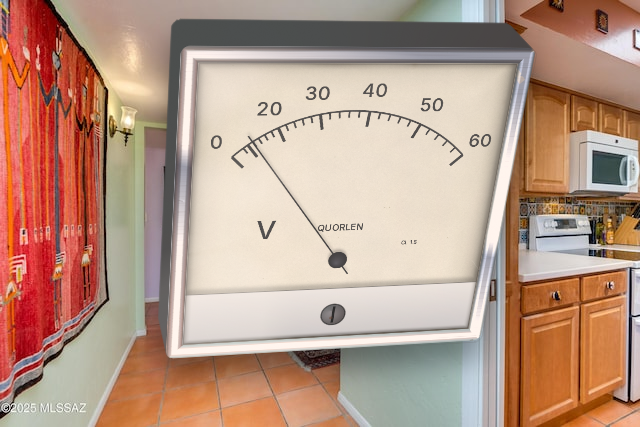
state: 12V
